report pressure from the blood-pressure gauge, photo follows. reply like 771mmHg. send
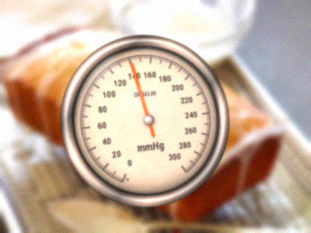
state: 140mmHg
